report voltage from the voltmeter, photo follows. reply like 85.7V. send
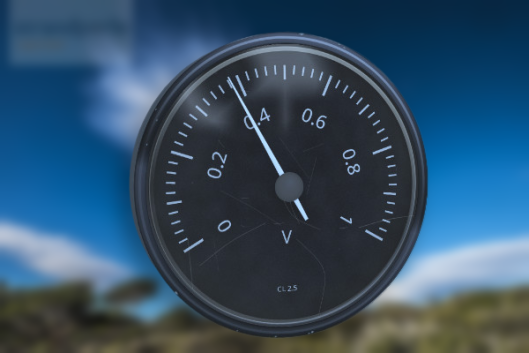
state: 0.38V
